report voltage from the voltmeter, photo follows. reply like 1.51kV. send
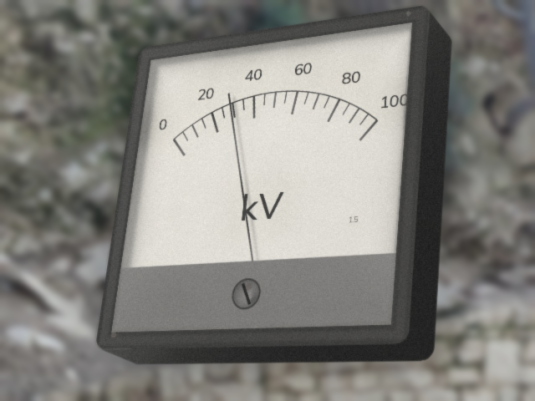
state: 30kV
